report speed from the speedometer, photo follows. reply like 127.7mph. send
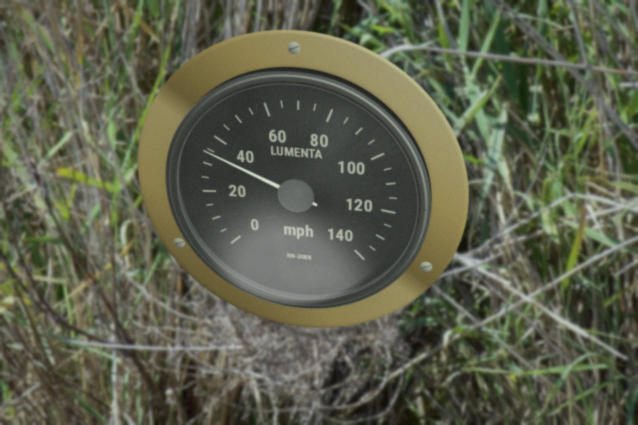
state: 35mph
